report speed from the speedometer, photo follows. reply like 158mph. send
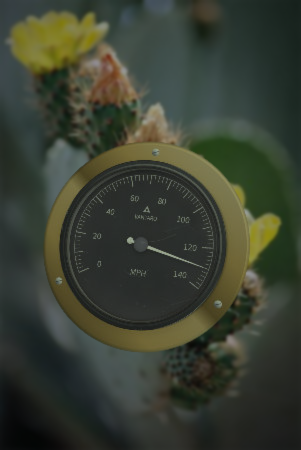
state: 130mph
